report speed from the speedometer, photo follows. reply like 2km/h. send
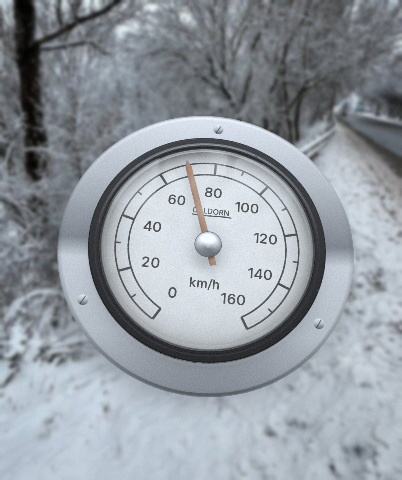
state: 70km/h
